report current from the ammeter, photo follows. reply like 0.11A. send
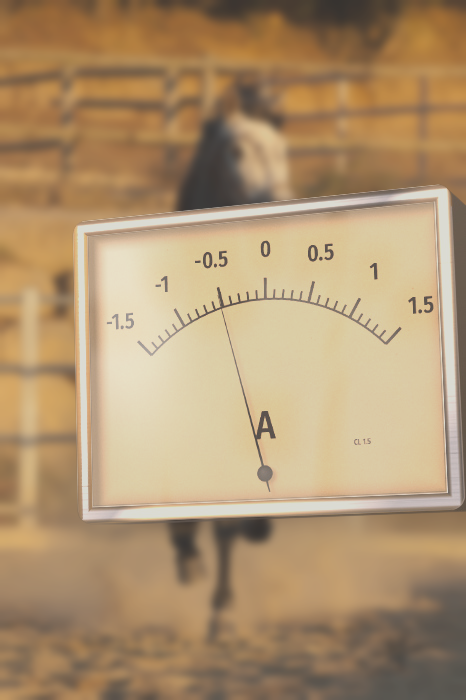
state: -0.5A
